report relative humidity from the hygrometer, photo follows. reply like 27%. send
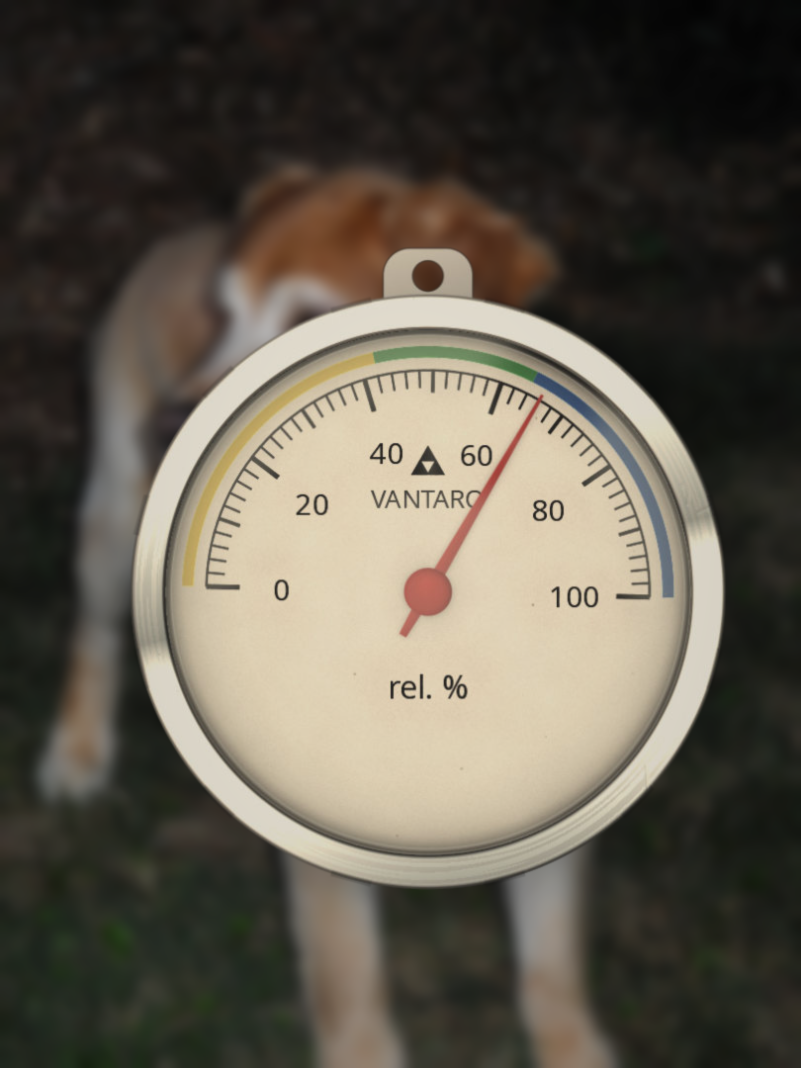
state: 66%
